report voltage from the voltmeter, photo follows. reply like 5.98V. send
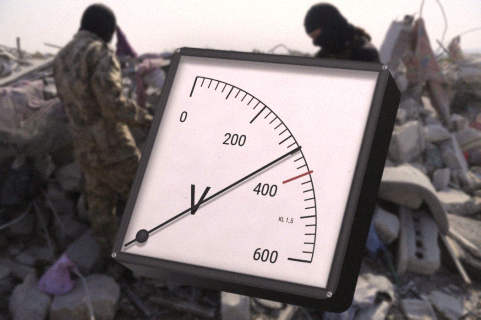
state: 340V
